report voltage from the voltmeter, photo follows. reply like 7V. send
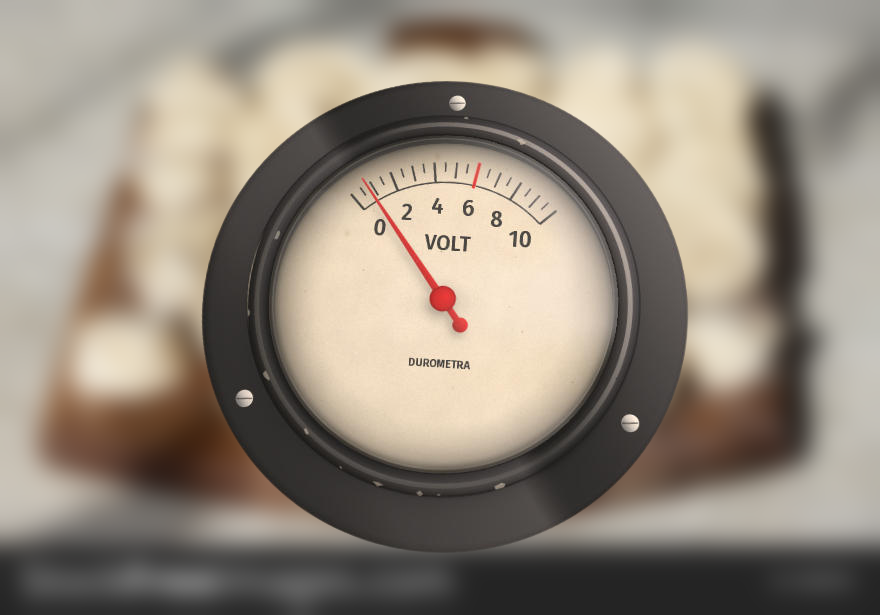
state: 0.75V
